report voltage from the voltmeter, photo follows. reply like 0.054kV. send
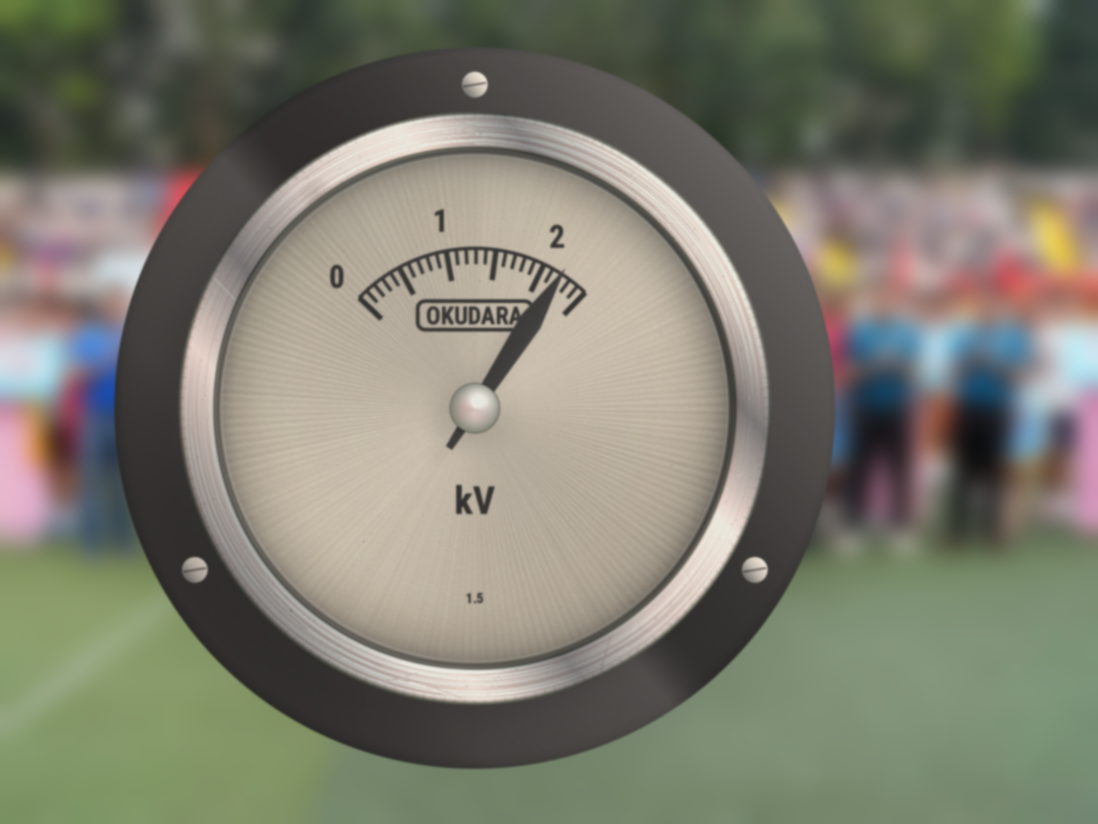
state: 2.2kV
